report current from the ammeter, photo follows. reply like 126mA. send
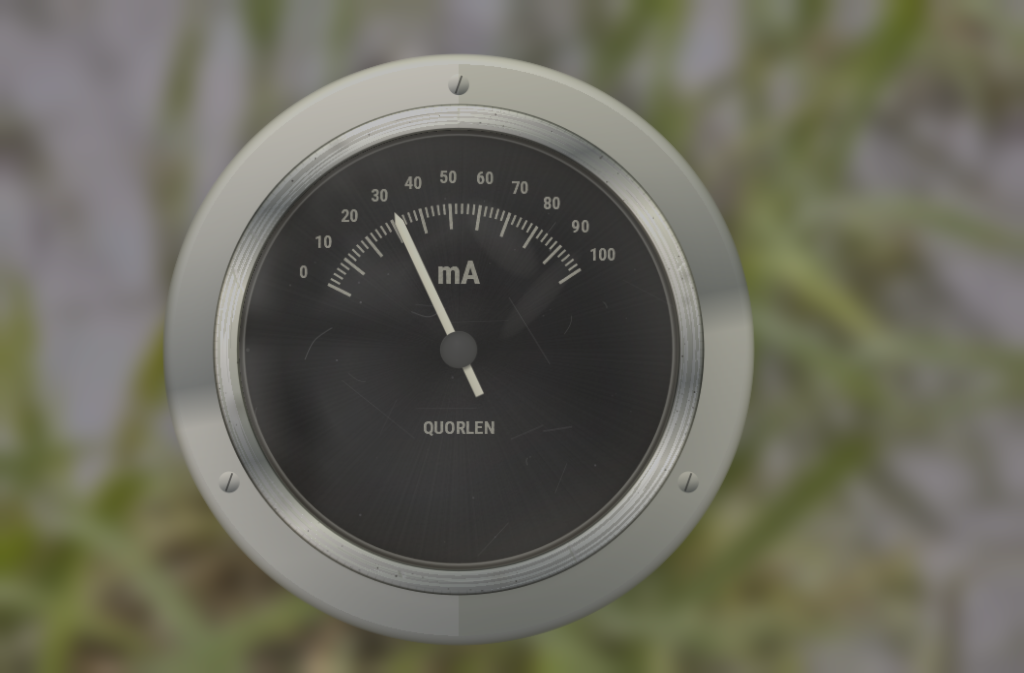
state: 32mA
